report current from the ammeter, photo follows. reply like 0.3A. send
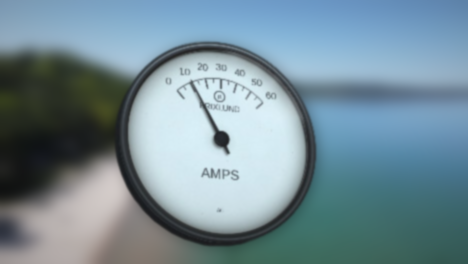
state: 10A
